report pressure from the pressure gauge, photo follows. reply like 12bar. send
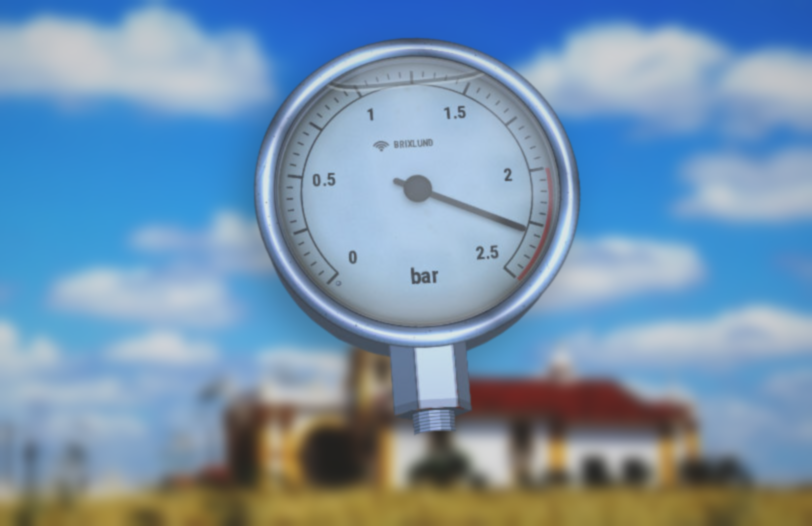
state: 2.3bar
